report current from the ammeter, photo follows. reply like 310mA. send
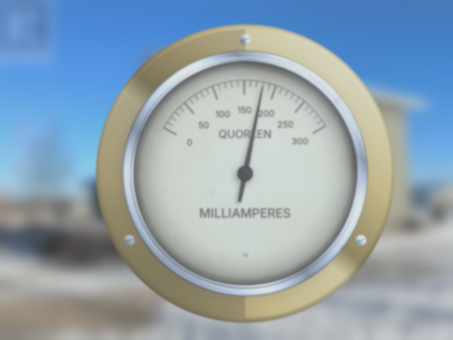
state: 180mA
